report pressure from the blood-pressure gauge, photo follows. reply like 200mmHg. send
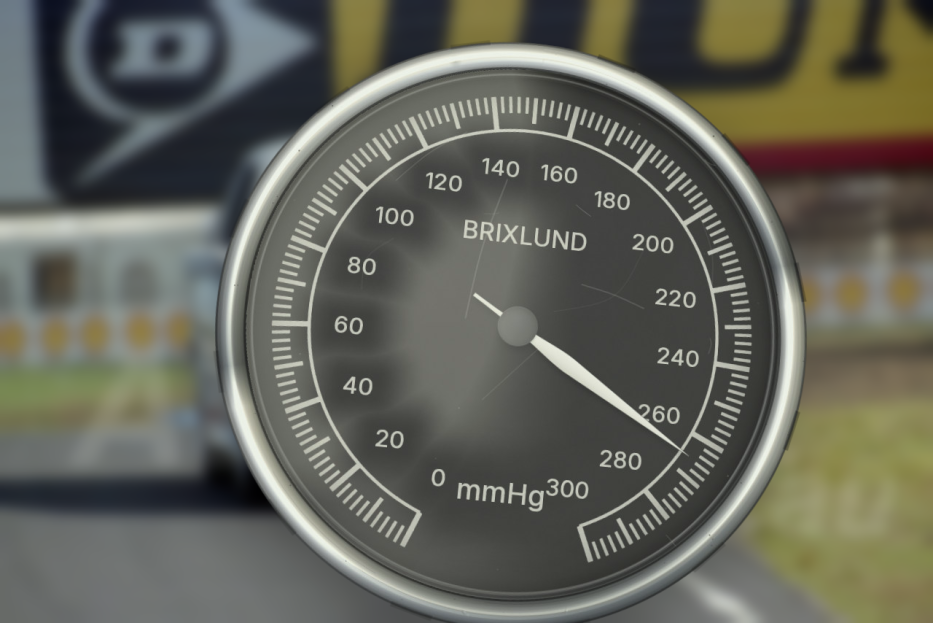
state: 266mmHg
